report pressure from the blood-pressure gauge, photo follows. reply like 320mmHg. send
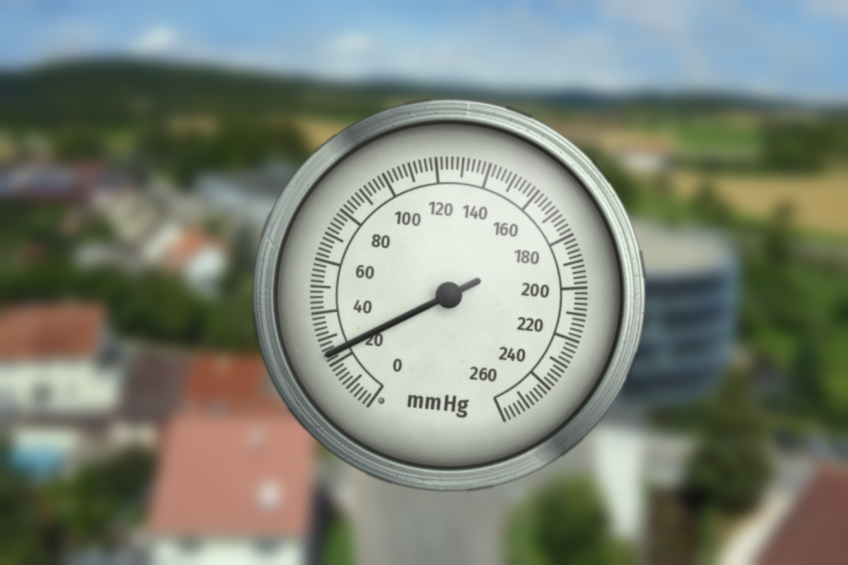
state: 24mmHg
